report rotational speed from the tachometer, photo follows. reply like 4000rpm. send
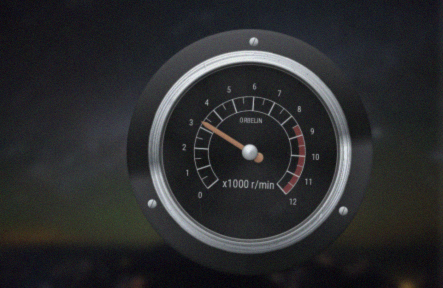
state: 3250rpm
